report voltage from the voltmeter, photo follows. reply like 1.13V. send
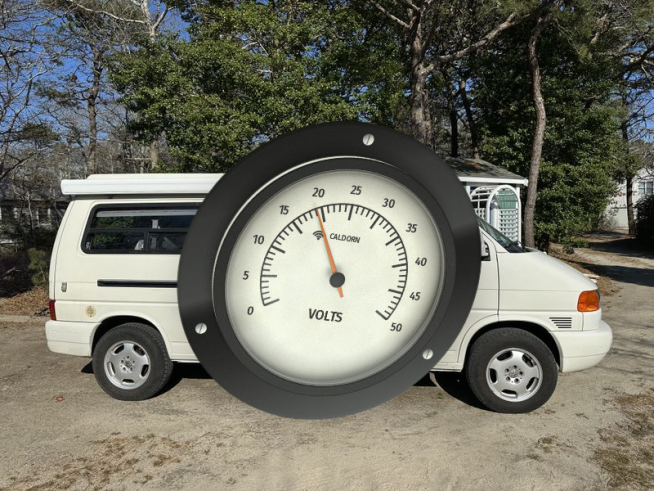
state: 19V
